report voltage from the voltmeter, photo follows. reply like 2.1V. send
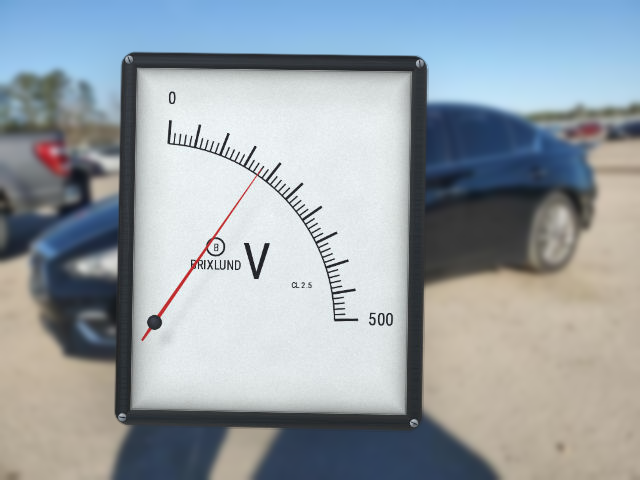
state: 180V
